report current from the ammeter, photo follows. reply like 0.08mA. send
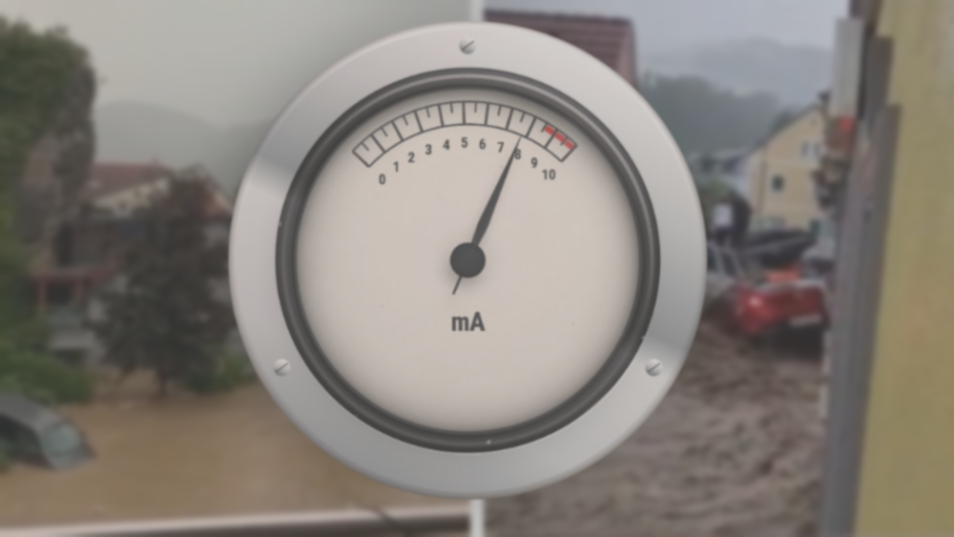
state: 7.75mA
